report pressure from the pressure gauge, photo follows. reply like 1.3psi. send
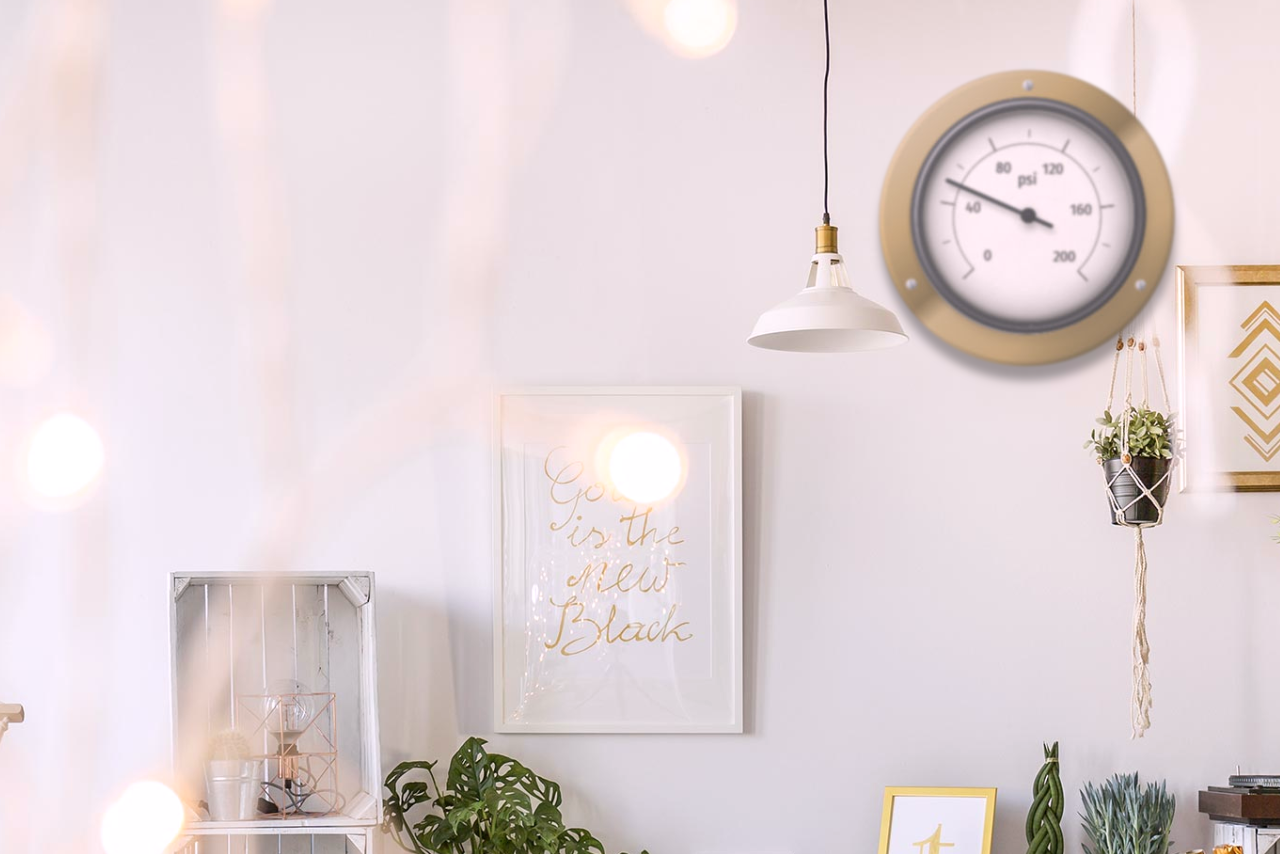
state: 50psi
